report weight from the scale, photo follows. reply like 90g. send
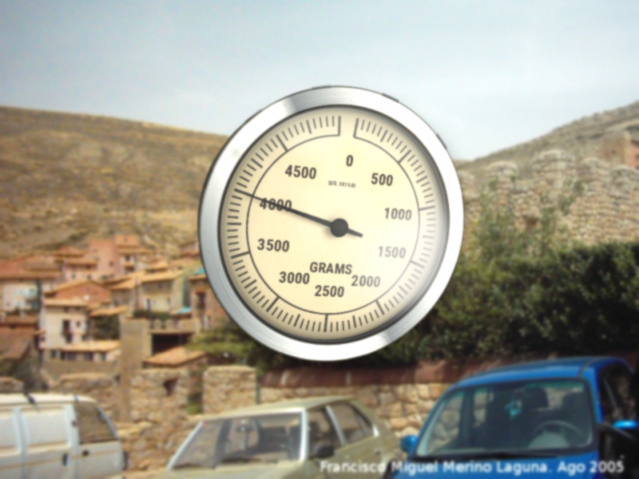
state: 4000g
